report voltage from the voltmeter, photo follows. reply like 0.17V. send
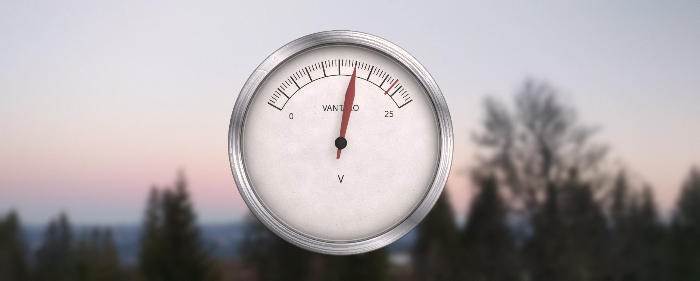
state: 15V
